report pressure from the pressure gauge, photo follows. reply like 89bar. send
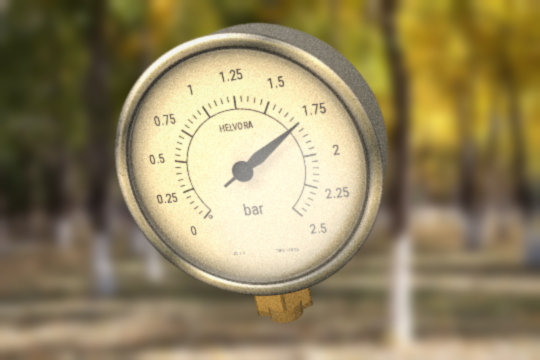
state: 1.75bar
